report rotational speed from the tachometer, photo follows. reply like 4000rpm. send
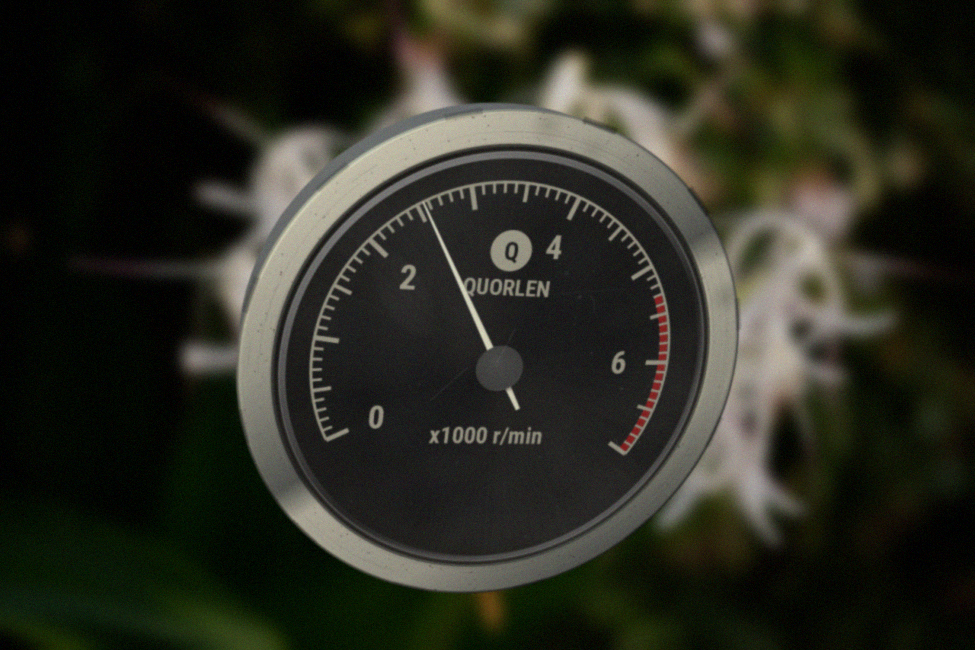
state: 2550rpm
